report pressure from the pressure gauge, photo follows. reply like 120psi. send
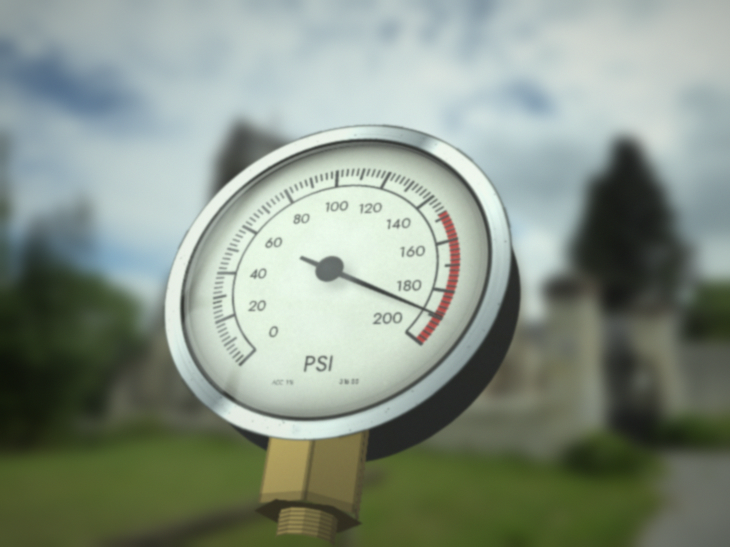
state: 190psi
